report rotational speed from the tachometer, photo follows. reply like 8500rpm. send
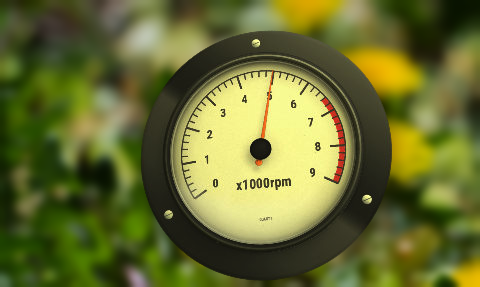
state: 5000rpm
